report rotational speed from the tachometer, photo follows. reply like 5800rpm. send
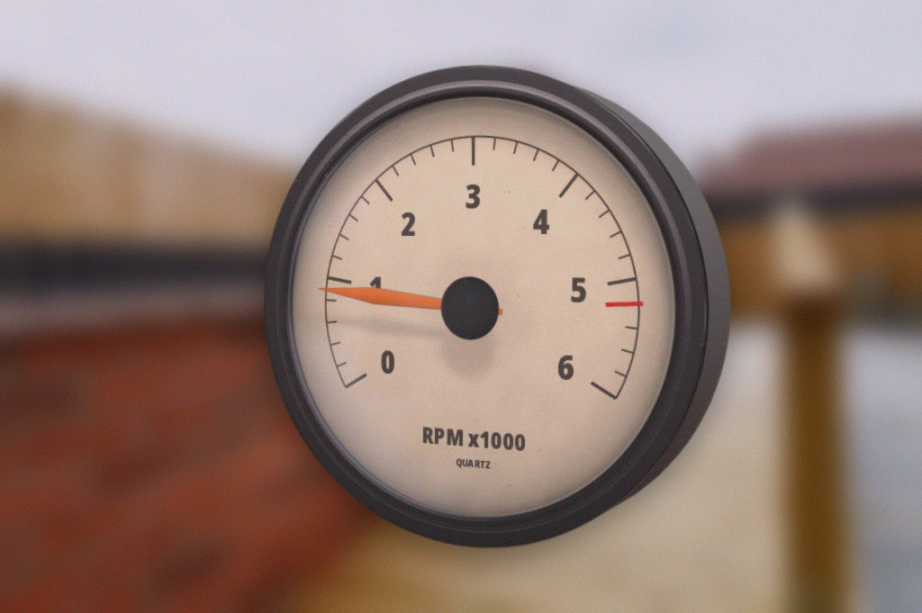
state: 900rpm
